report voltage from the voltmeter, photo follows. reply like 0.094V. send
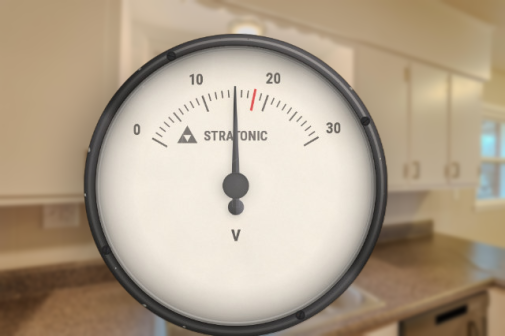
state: 15V
